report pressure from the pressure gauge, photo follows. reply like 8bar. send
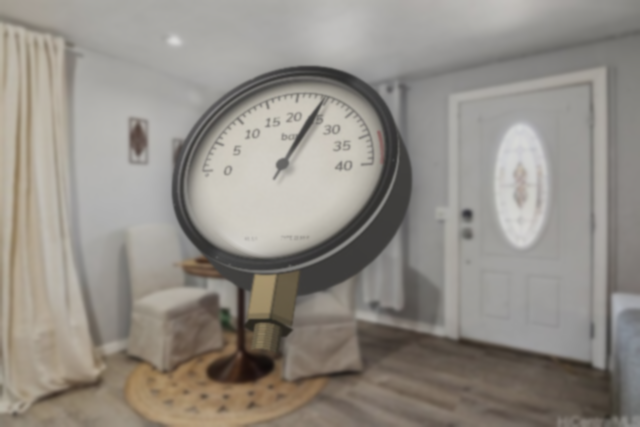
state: 25bar
